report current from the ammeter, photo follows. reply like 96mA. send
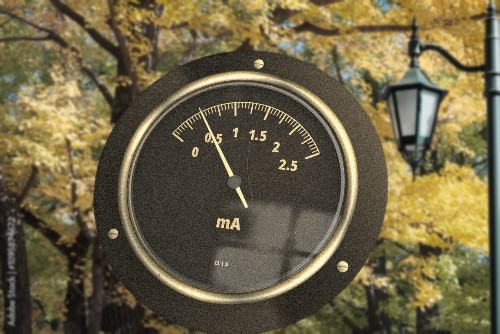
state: 0.5mA
